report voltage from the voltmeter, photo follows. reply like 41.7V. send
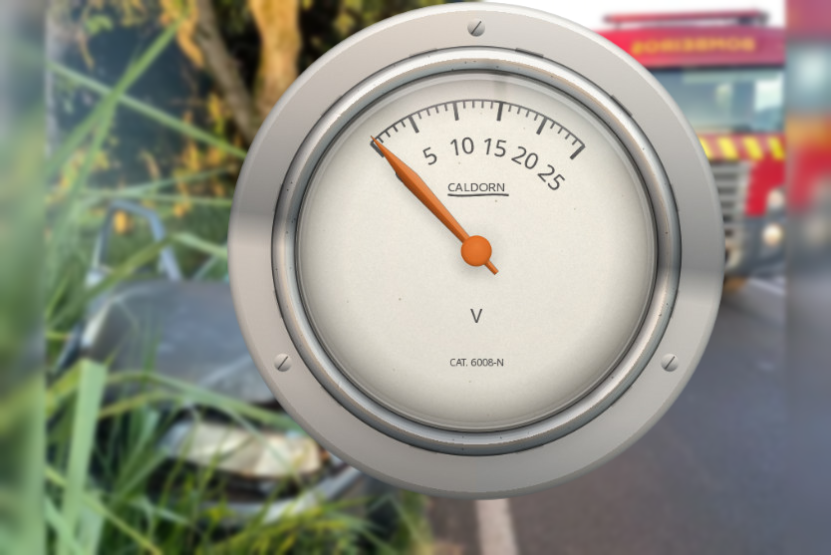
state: 0.5V
